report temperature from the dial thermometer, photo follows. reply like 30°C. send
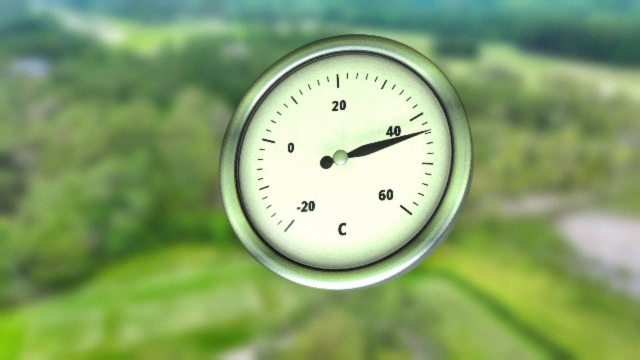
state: 44°C
